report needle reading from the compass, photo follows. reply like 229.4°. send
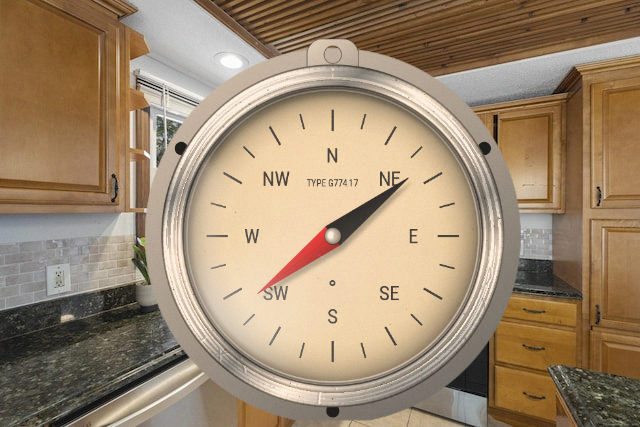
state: 232.5°
